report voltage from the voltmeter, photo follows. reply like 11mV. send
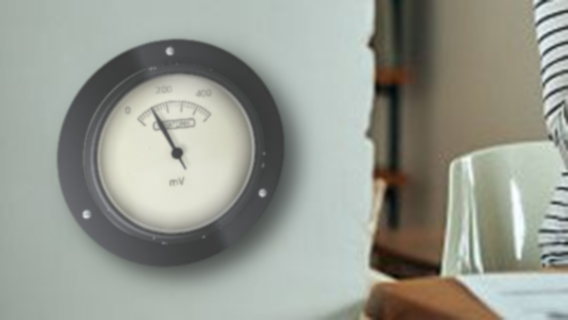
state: 100mV
